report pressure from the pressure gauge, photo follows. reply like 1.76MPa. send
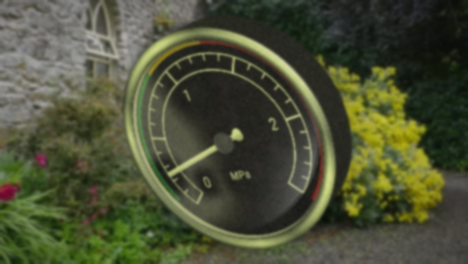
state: 0.25MPa
